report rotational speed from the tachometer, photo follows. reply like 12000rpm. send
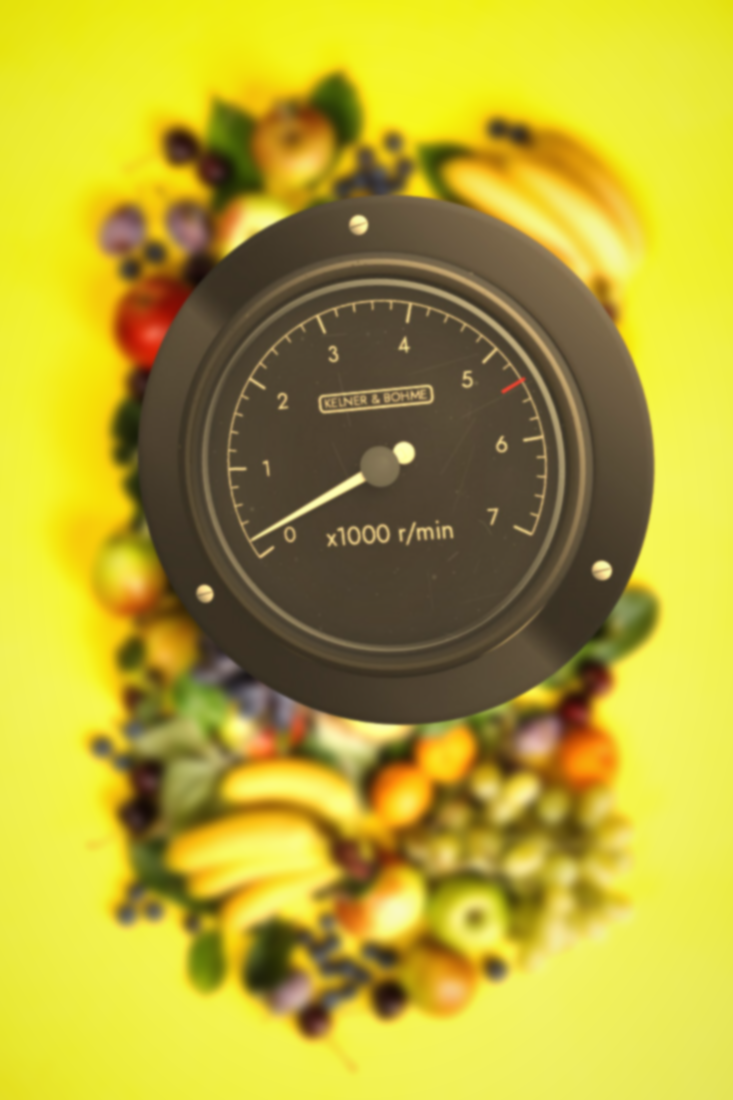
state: 200rpm
